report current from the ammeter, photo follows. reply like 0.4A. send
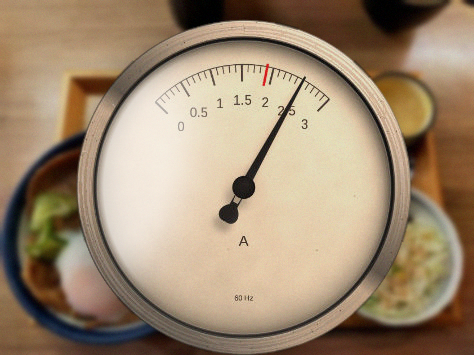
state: 2.5A
